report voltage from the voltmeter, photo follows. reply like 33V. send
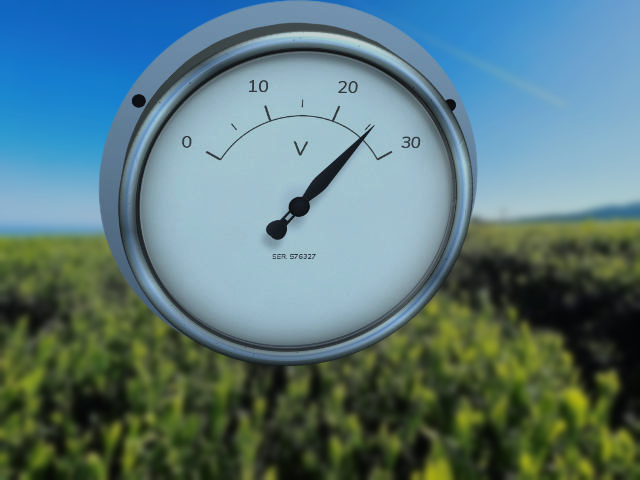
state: 25V
